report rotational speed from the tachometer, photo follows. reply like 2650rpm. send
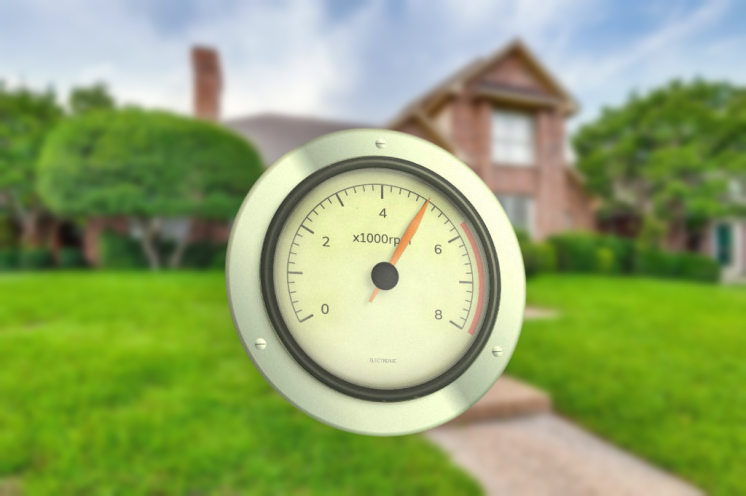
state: 5000rpm
